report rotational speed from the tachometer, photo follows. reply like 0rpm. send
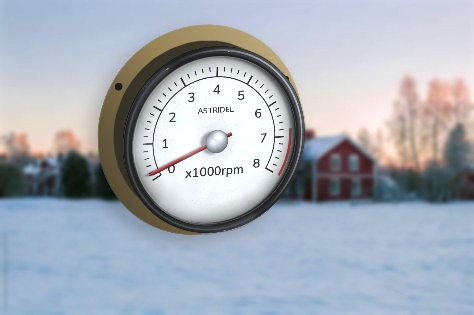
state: 200rpm
